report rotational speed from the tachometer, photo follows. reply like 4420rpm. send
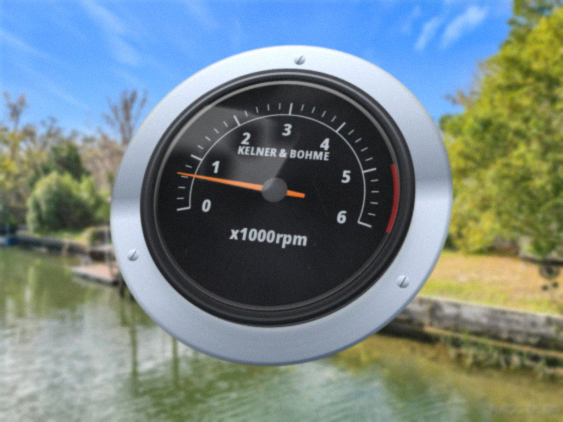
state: 600rpm
